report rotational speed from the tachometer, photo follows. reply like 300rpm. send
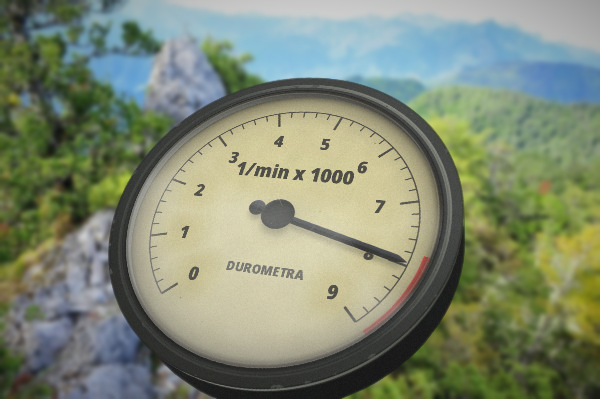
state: 8000rpm
